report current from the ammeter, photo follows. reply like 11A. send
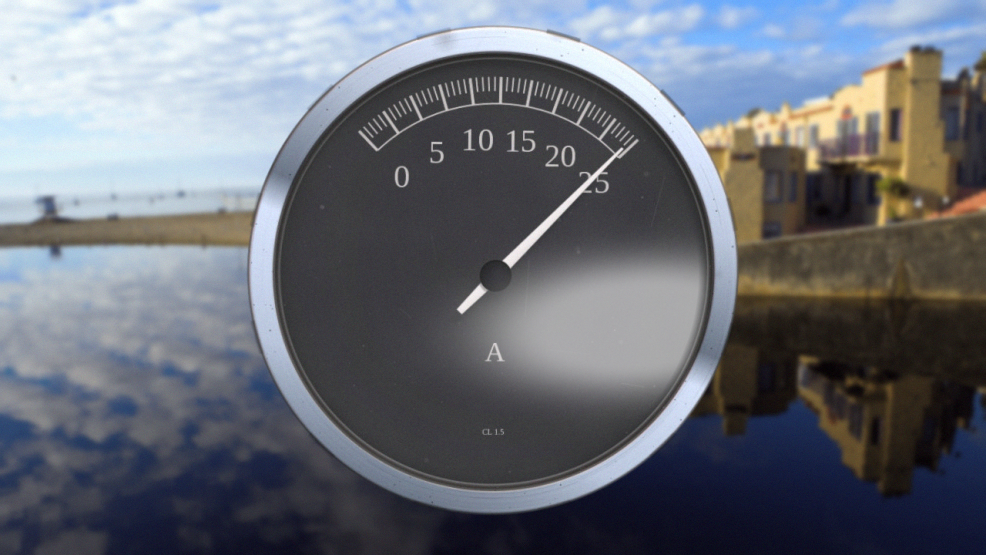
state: 24.5A
